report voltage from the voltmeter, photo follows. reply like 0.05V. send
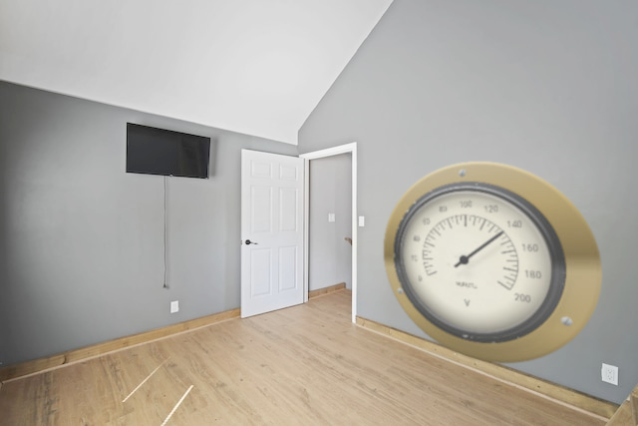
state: 140V
